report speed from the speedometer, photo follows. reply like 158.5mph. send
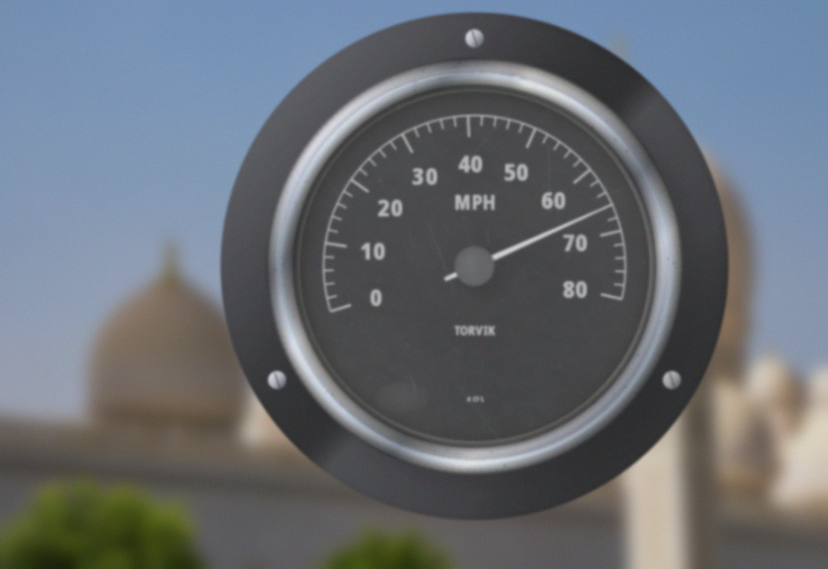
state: 66mph
